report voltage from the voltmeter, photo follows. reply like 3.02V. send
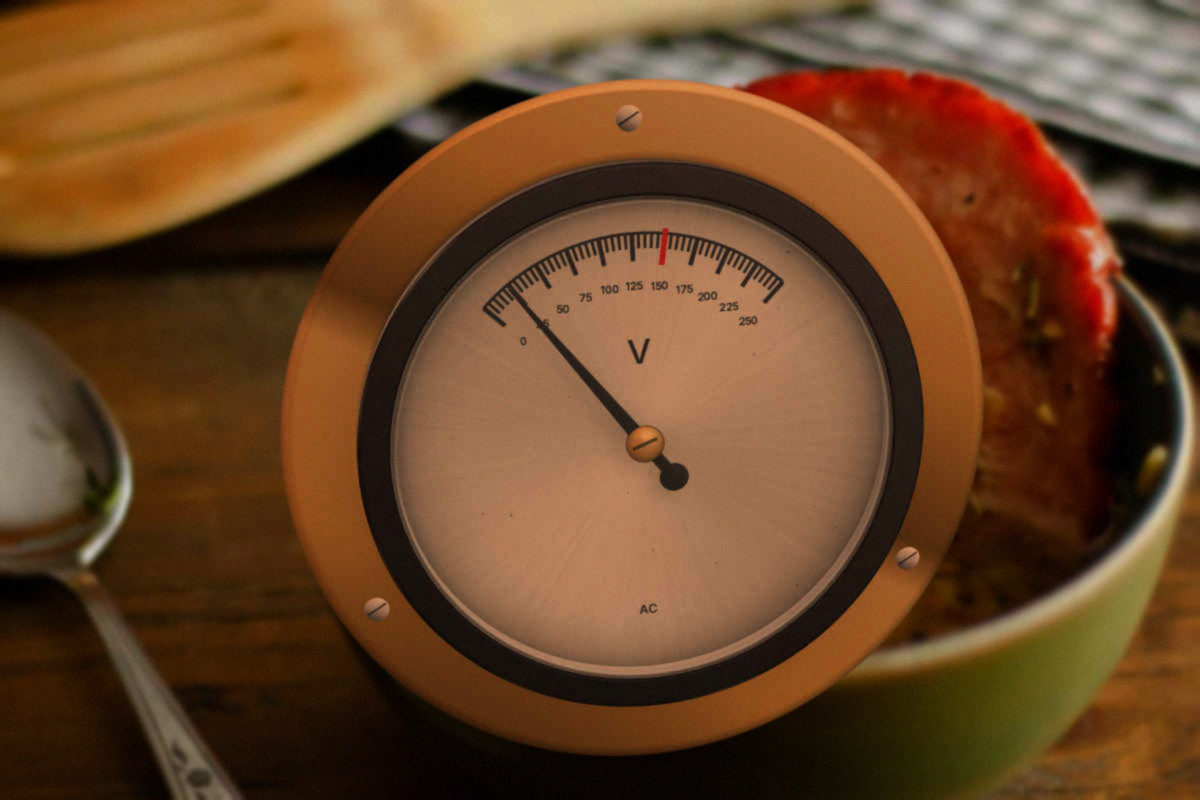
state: 25V
